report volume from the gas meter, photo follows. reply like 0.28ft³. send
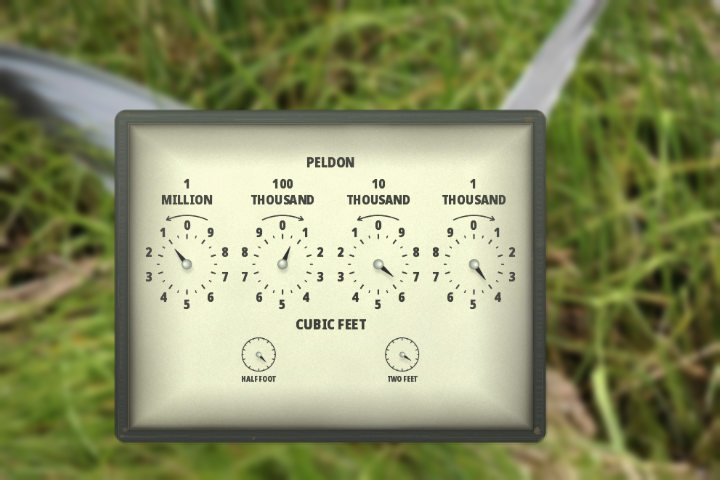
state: 106400ft³
